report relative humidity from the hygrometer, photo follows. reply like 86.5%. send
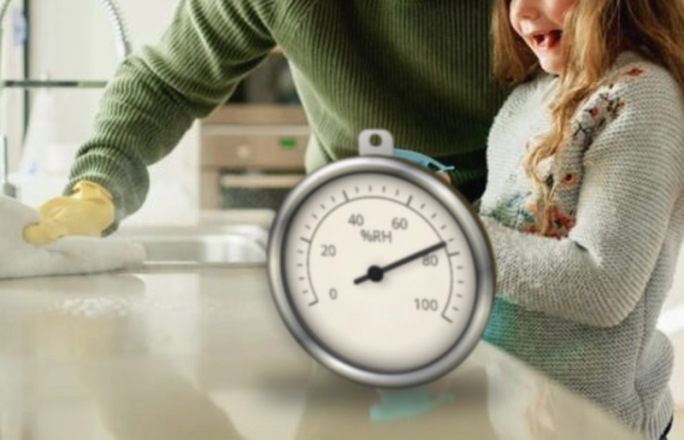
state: 76%
